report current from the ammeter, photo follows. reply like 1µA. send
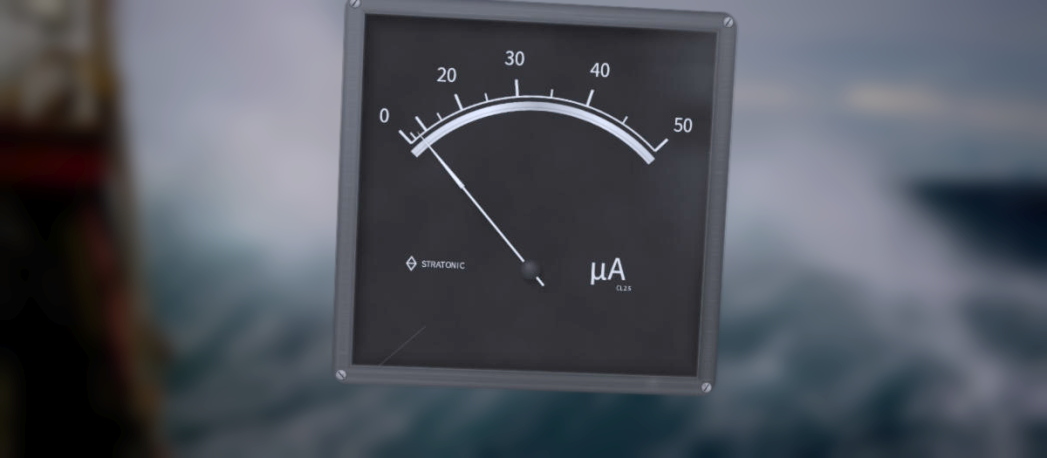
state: 7.5µA
